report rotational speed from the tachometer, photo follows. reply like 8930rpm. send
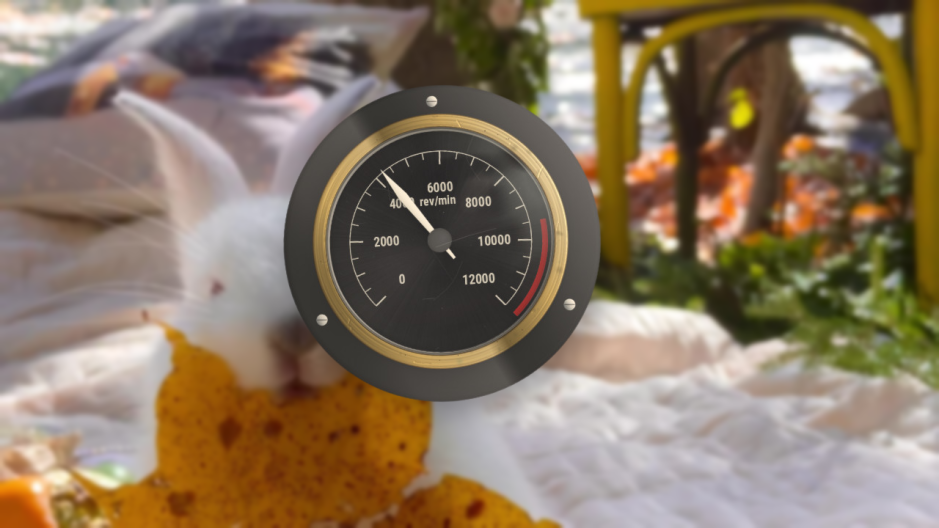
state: 4250rpm
